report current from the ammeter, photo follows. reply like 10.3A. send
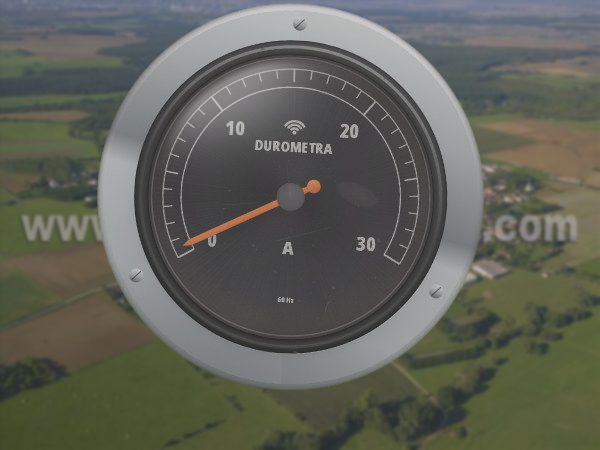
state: 0.5A
